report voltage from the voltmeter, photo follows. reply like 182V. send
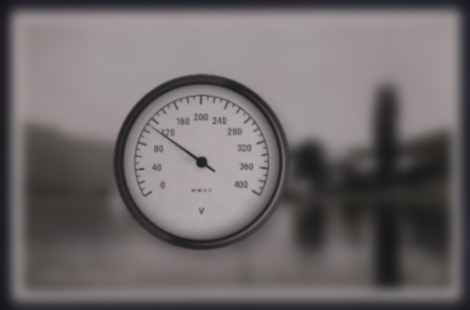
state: 110V
